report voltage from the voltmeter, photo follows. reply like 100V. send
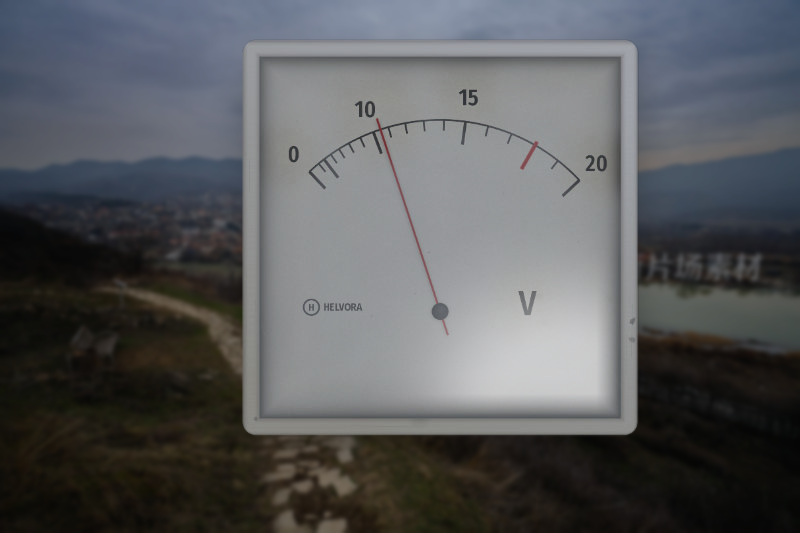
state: 10.5V
